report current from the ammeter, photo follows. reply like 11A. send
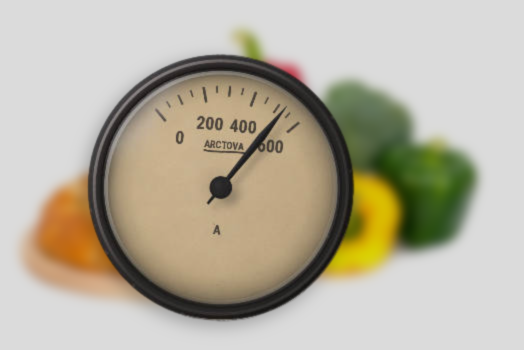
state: 525A
